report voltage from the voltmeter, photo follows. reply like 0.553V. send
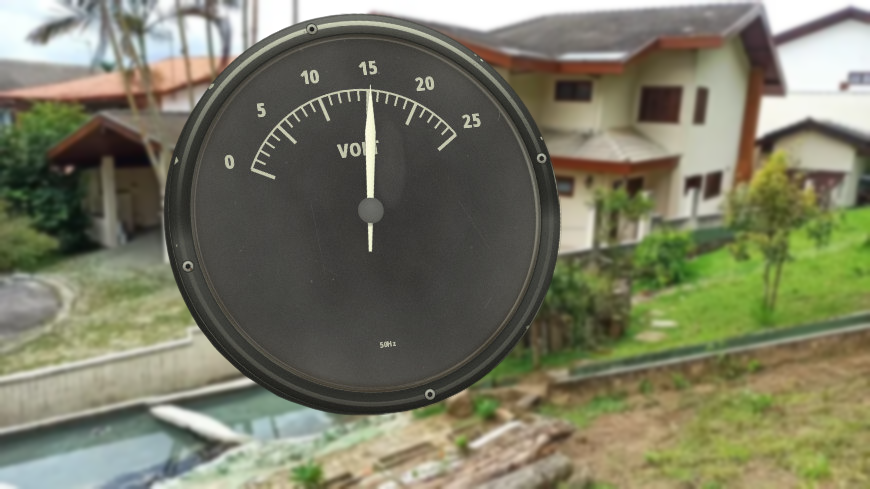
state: 15V
